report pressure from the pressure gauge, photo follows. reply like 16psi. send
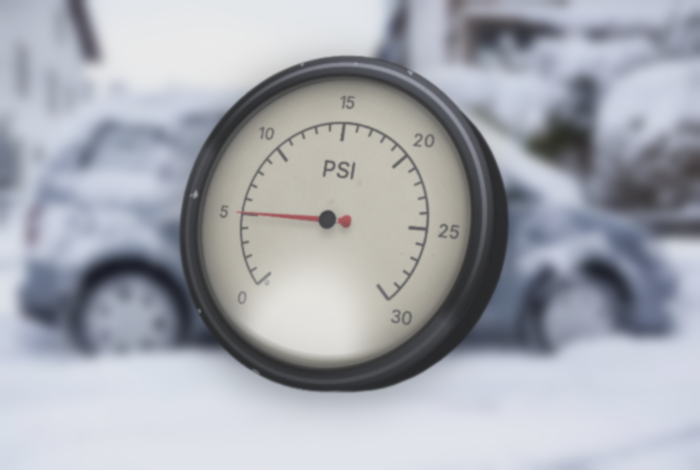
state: 5psi
